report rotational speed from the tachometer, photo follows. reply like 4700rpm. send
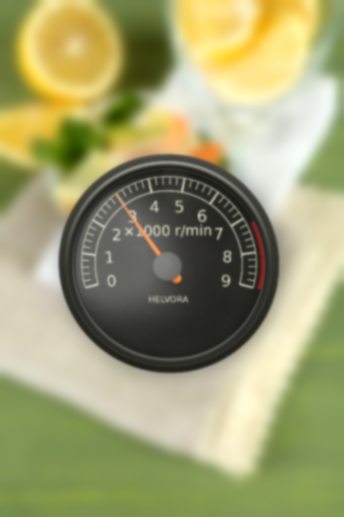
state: 3000rpm
